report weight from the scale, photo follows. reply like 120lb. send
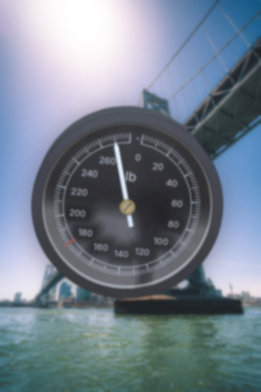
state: 270lb
